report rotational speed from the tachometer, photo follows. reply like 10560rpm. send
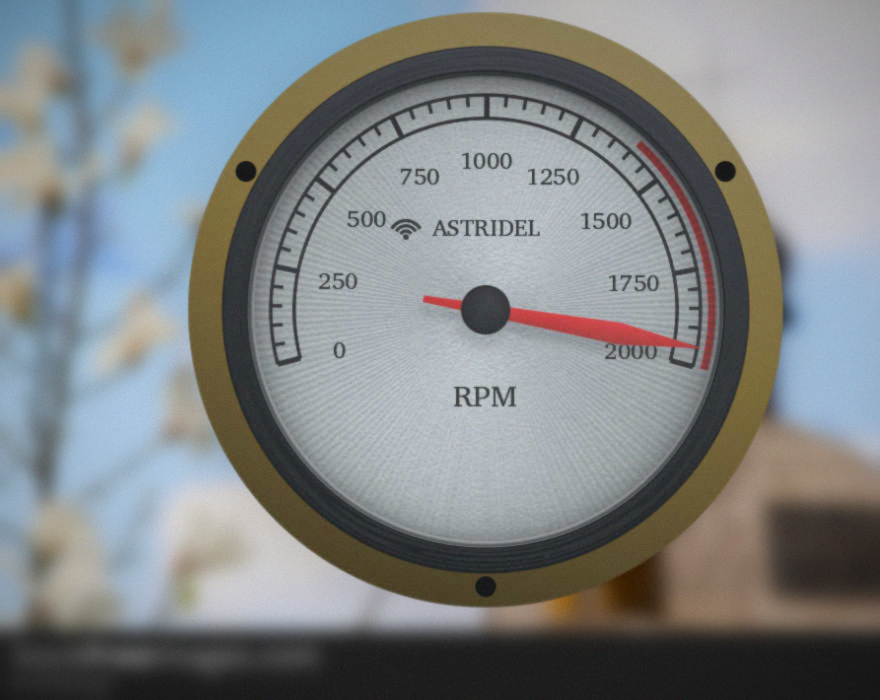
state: 1950rpm
